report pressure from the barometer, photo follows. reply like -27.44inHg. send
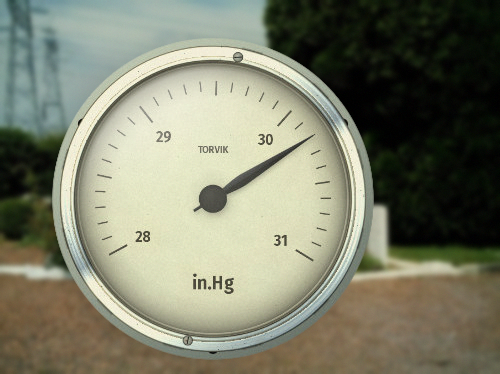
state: 30.2inHg
